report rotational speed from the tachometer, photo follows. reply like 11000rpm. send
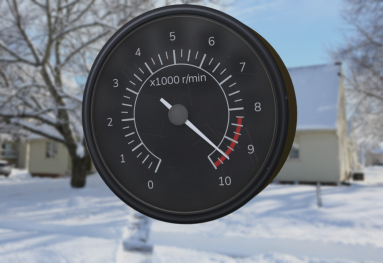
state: 9500rpm
